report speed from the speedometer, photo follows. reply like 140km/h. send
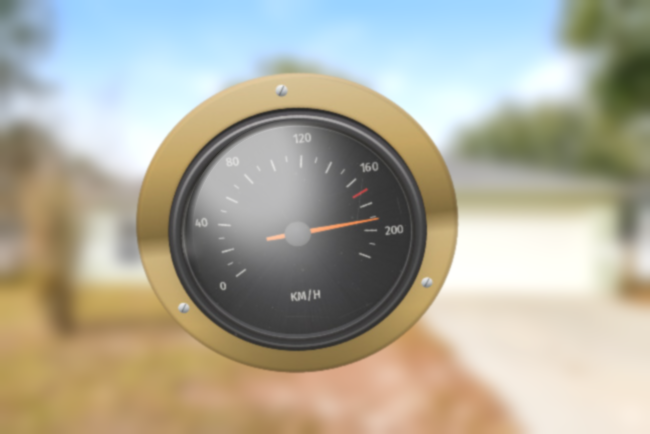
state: 190km/h
